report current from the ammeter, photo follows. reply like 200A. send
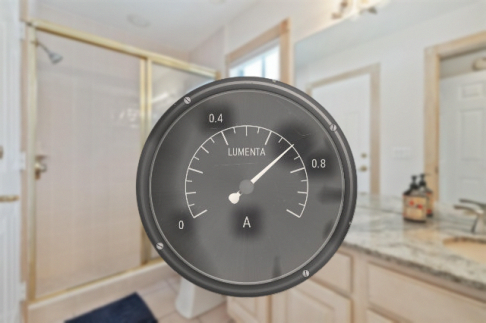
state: 0.7A
